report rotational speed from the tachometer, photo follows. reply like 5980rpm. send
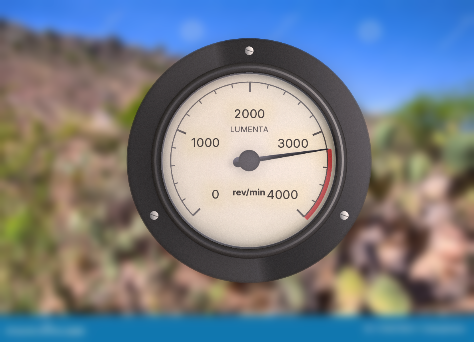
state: 3200rpm
